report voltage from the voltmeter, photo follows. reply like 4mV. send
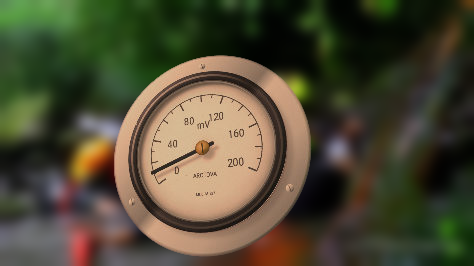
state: 10mV
